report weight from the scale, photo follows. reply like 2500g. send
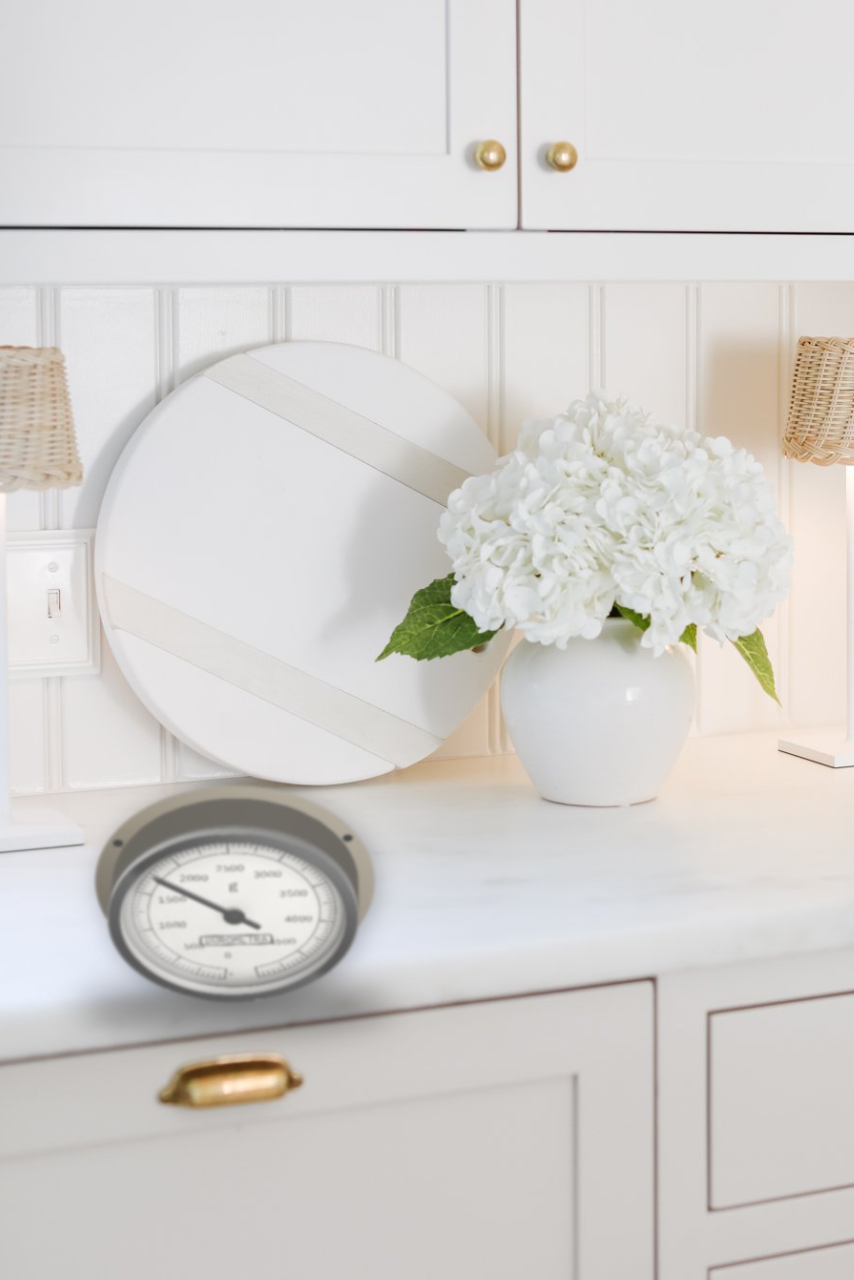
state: 1750g
